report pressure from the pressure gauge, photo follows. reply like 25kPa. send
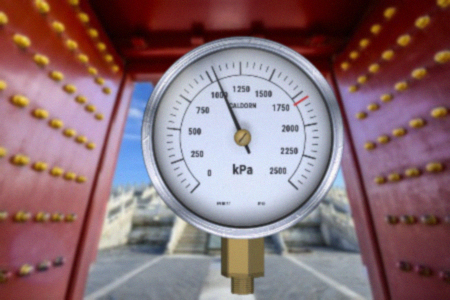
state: 1050kPa
